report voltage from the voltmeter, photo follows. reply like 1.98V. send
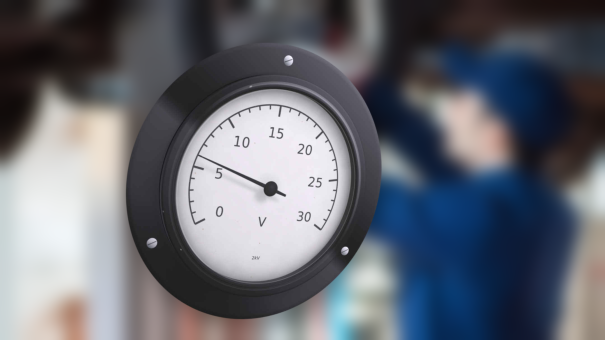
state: 6V
